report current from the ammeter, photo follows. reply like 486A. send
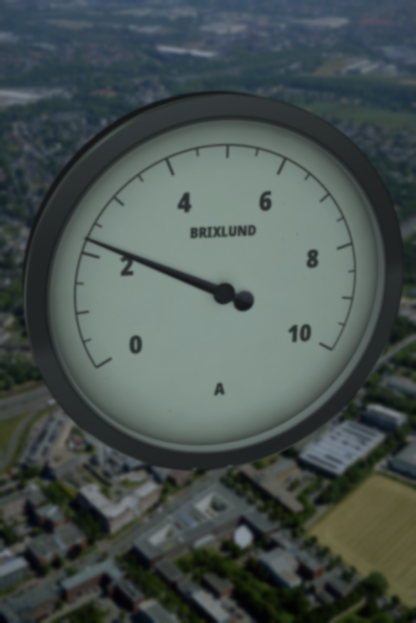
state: 2.25A
